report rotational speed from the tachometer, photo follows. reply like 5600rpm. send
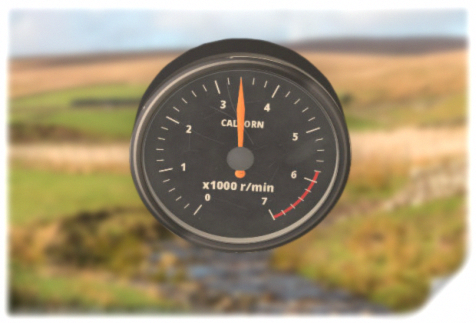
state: 3400rpm
